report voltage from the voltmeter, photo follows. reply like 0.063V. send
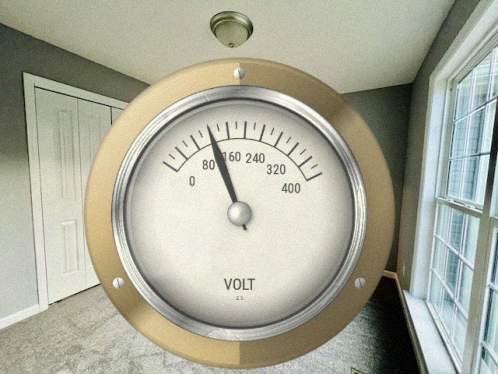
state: 120V
